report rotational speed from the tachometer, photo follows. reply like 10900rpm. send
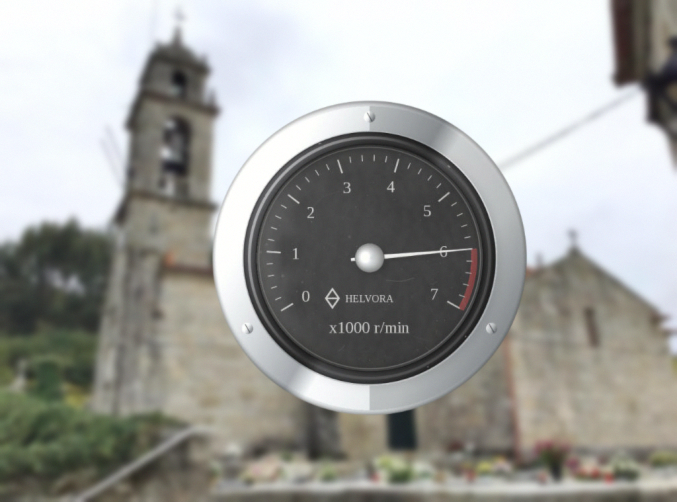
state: 6000rpm
